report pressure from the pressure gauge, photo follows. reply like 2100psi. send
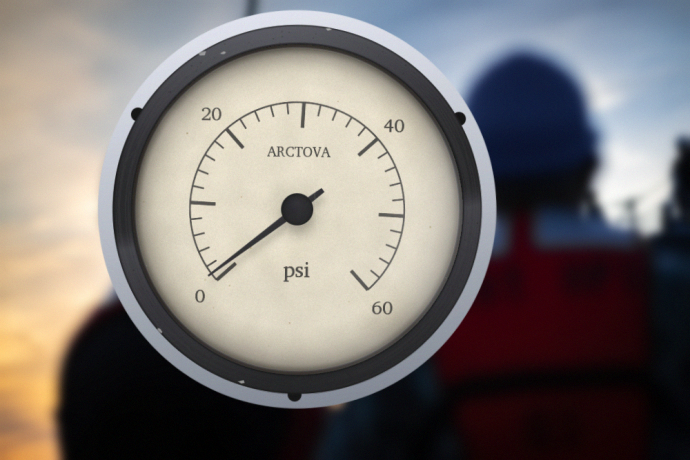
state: 1psi
